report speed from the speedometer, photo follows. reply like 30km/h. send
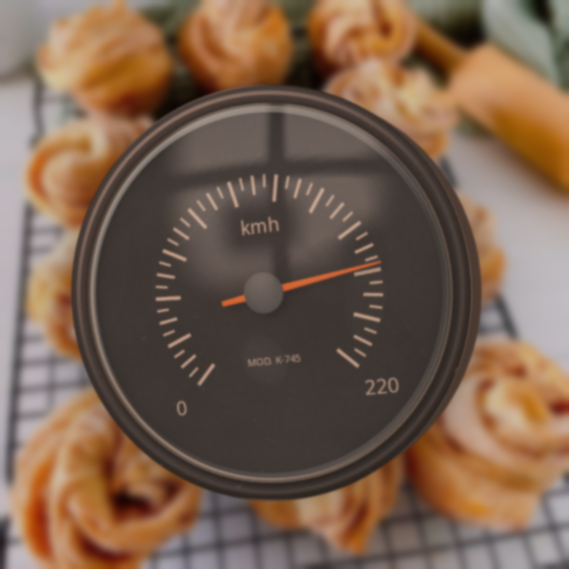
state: 177.5km/h
